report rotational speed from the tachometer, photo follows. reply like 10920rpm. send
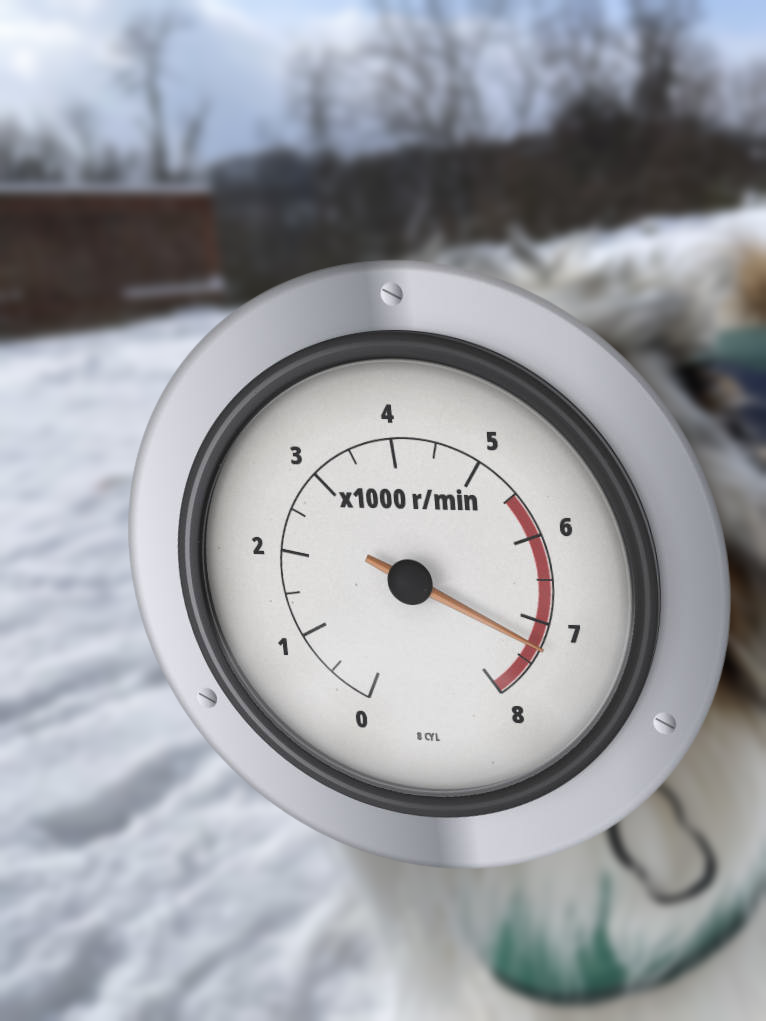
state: 7250rpm
